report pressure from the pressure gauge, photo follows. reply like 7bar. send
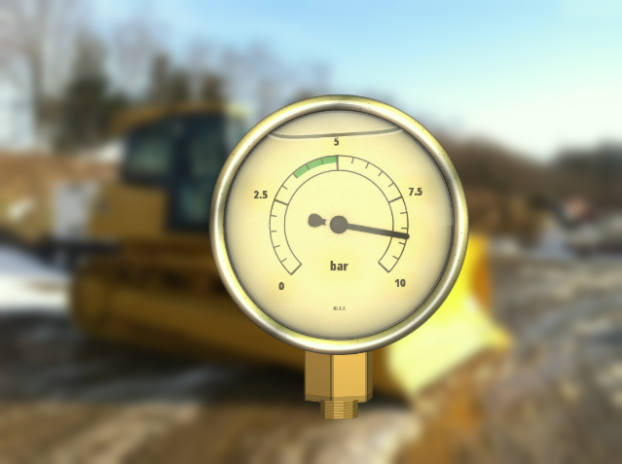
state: 8.75bar
